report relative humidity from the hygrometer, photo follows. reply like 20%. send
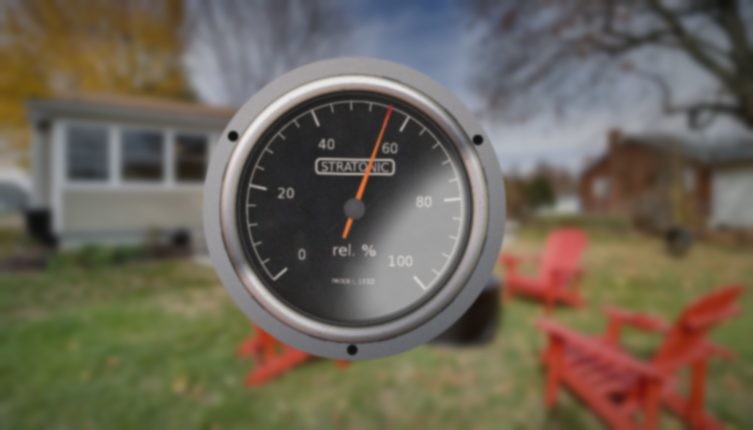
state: 56%
